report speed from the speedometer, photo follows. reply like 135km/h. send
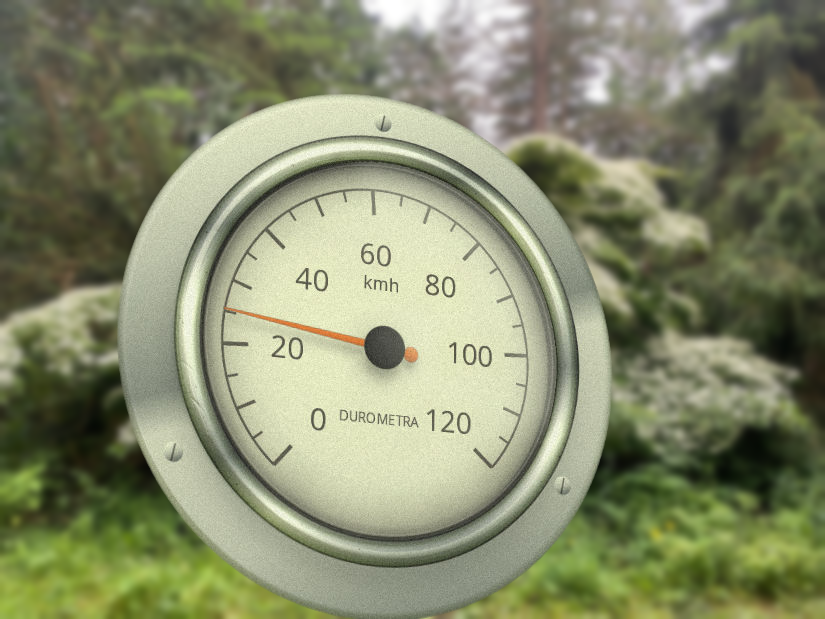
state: 25km/h
